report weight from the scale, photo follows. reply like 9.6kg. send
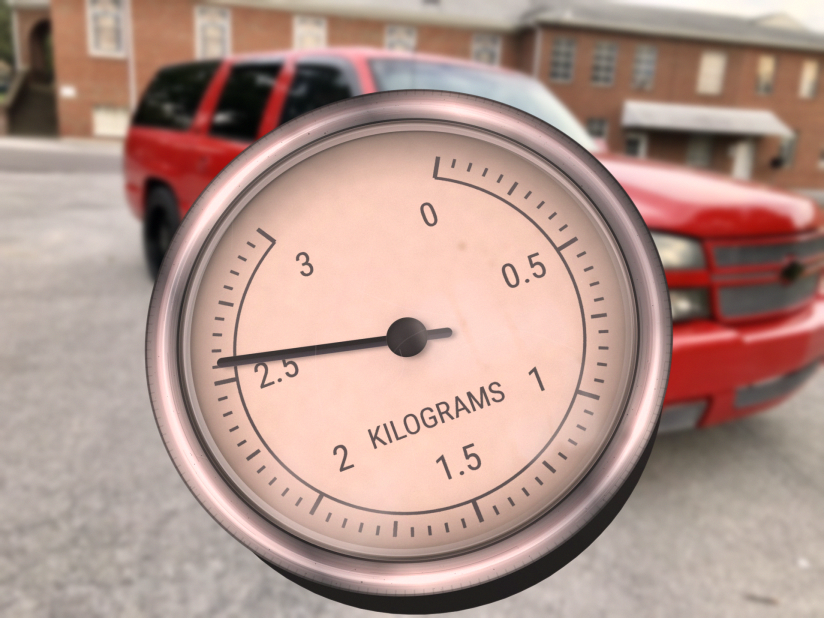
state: 2.55kg
